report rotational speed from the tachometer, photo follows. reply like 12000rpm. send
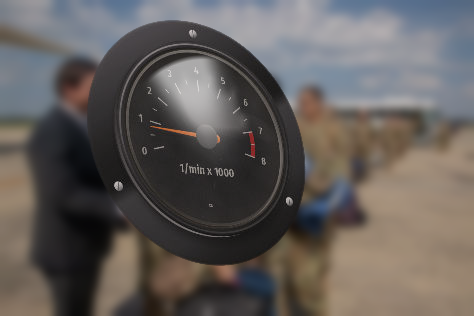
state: 750rpm
